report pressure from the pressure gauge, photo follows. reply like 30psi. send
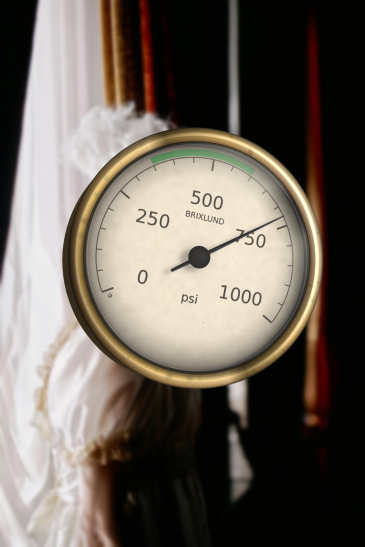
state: 725psi
